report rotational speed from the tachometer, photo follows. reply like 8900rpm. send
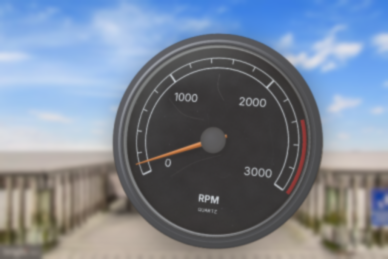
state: 100rpm
